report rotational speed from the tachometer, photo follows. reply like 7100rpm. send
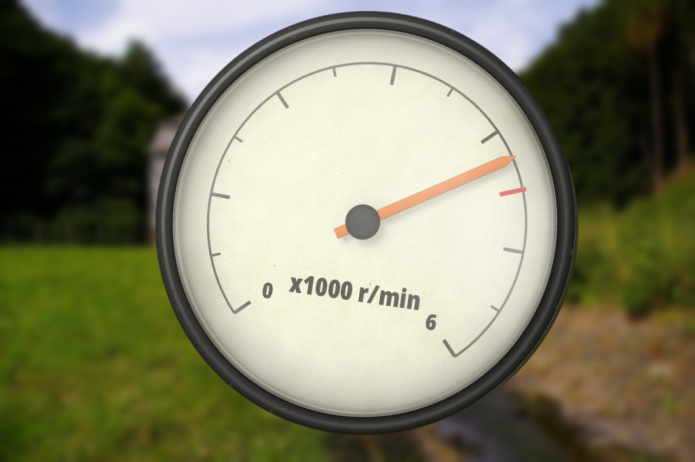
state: 4250rpm
